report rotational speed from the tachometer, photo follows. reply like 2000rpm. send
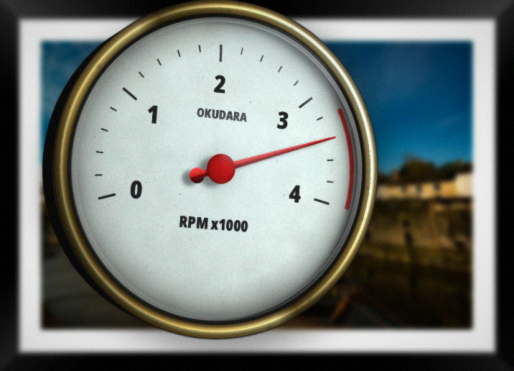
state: 3400rpm
